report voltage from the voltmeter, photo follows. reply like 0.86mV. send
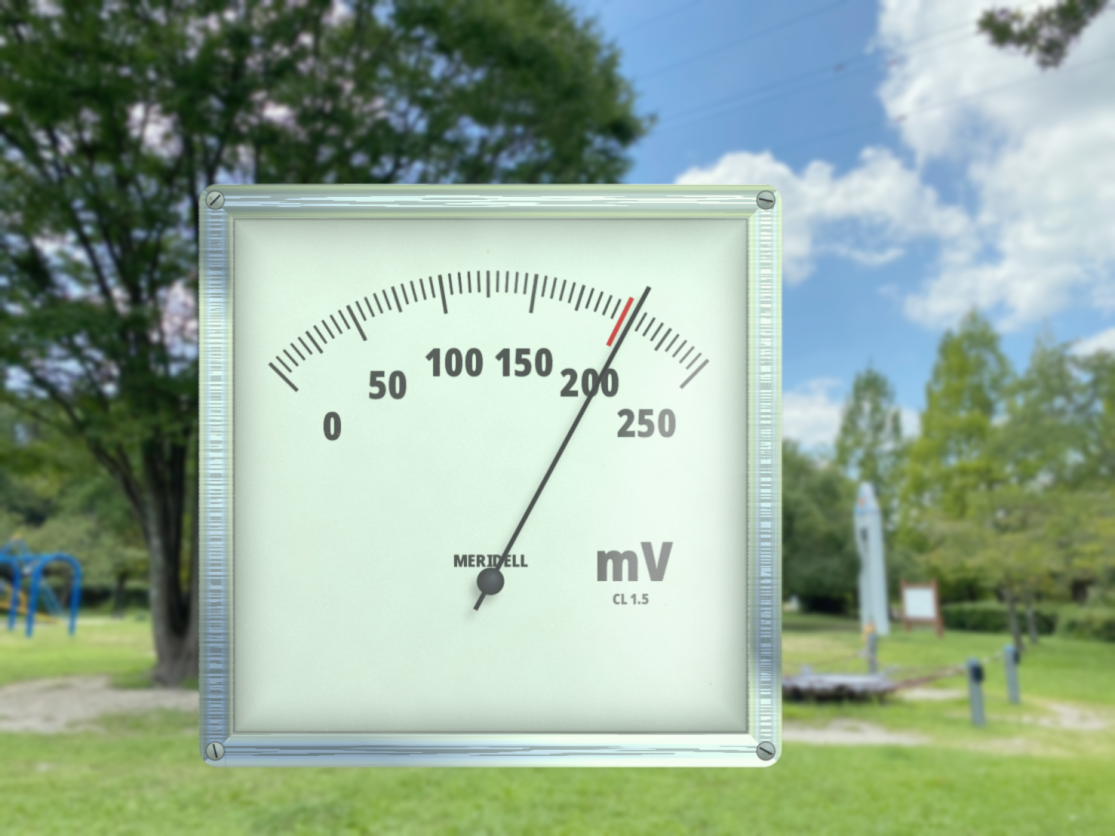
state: 205mV
